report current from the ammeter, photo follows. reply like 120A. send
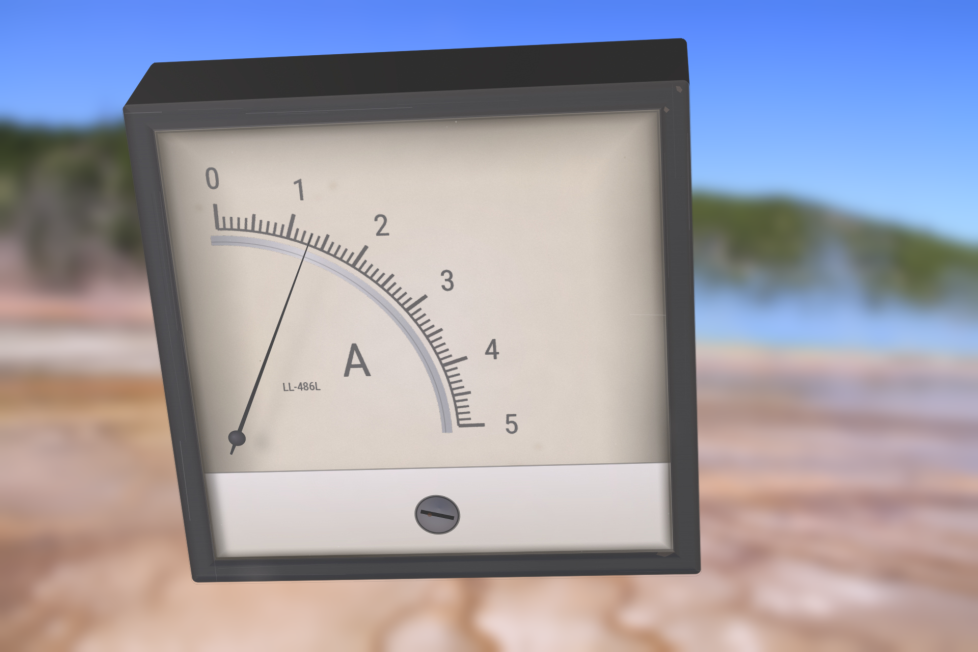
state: 1.3A
